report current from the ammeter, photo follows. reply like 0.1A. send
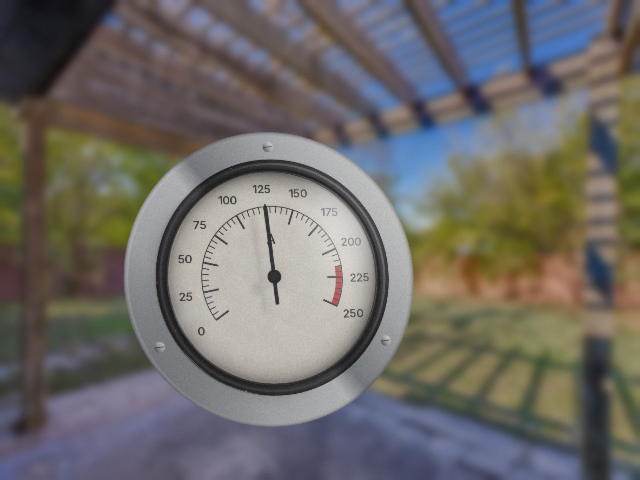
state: 125A
